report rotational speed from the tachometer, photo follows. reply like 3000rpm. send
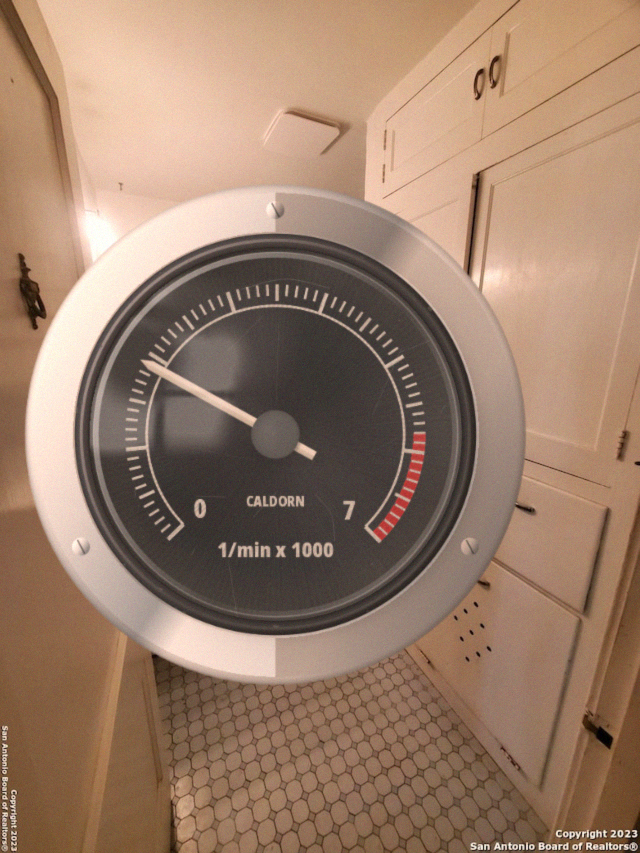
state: 1900rpm
